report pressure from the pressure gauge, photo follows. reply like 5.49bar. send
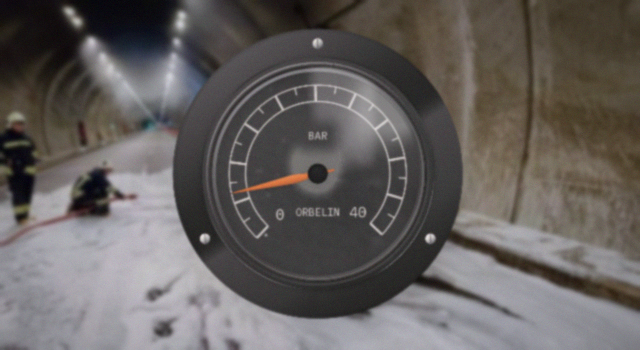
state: 5bar
